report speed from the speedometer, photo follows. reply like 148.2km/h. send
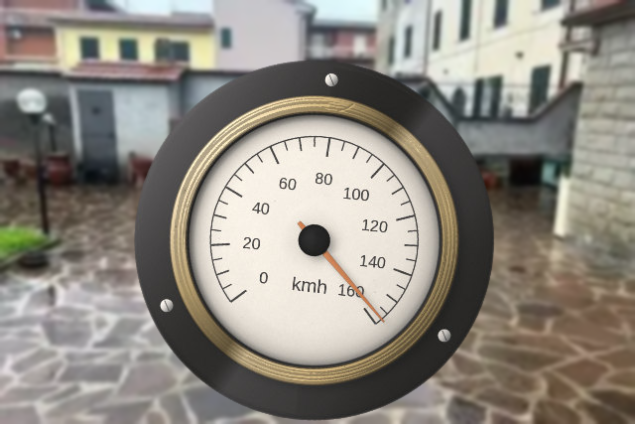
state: 157.5km/h
